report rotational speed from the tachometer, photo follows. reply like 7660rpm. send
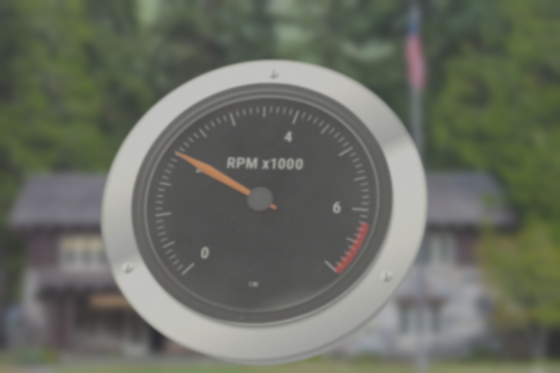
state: 2000rpm
